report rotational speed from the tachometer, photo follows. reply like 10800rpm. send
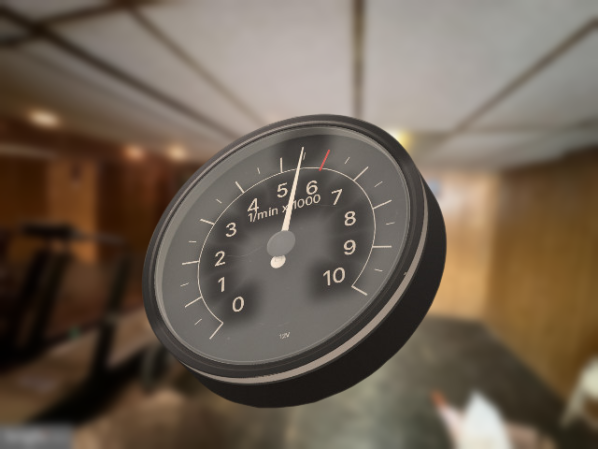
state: 5500rpm
